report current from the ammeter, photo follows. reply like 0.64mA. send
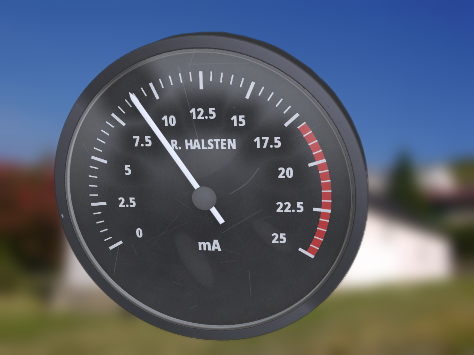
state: 9mA
